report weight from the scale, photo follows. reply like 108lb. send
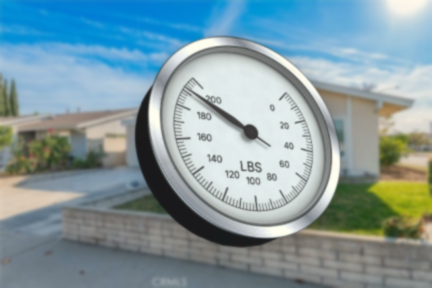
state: 190lb
